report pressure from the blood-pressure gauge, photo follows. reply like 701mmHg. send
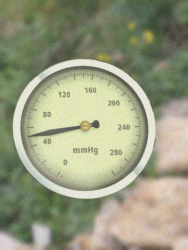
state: 50mmHg
